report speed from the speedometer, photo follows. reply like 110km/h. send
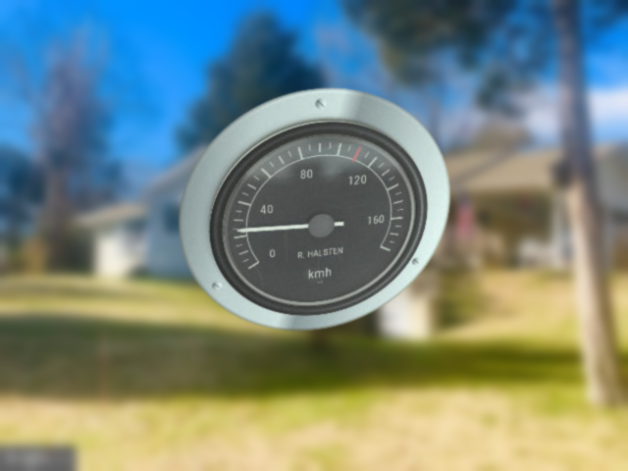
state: 25km/h
